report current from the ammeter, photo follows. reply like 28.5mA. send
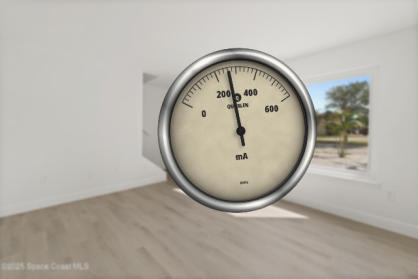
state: 260mA
